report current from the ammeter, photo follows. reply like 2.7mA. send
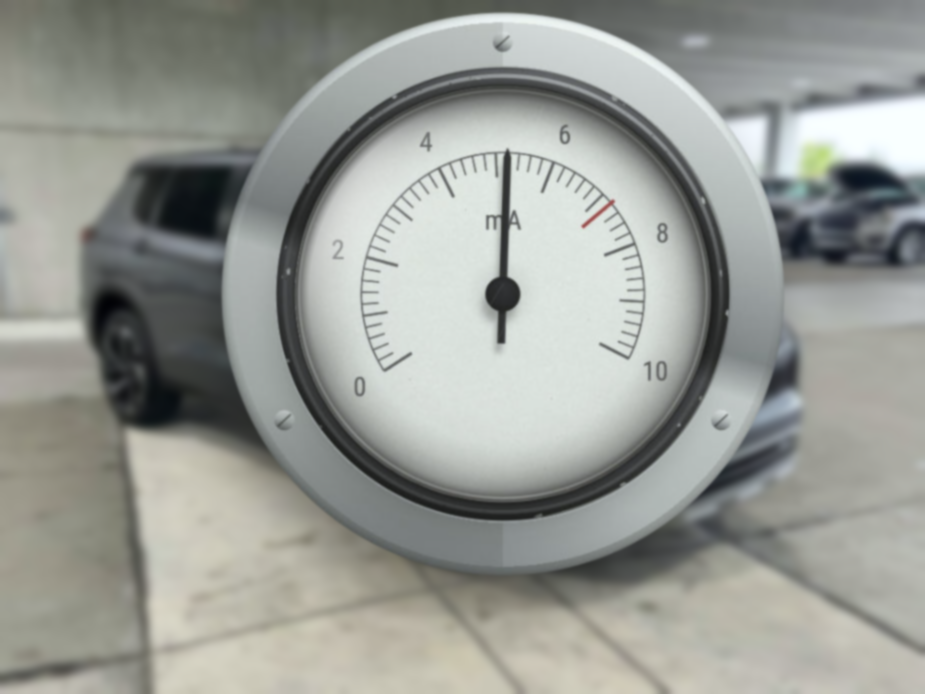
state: 5.2mA
